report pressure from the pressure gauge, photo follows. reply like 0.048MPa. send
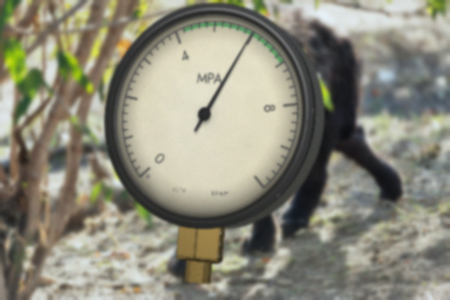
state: 6MPa
